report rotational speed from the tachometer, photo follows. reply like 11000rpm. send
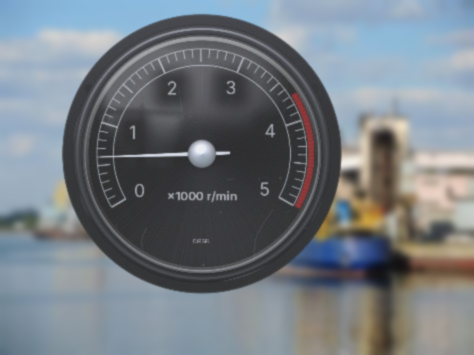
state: 600rpm
